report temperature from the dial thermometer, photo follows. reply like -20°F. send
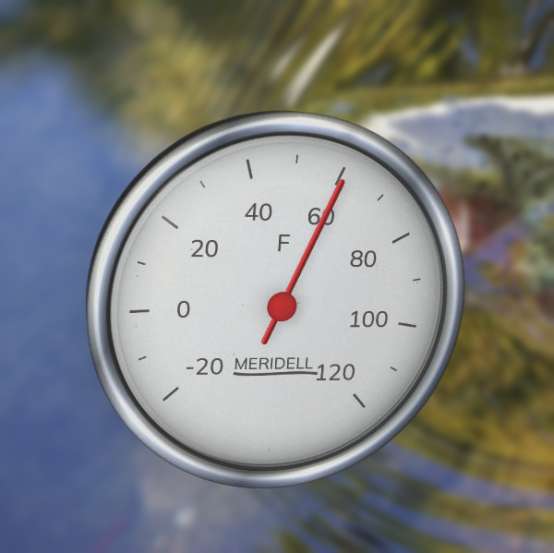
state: 60°F
